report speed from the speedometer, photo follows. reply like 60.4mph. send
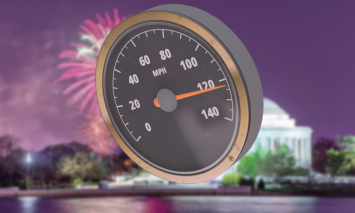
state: 122.5mph
